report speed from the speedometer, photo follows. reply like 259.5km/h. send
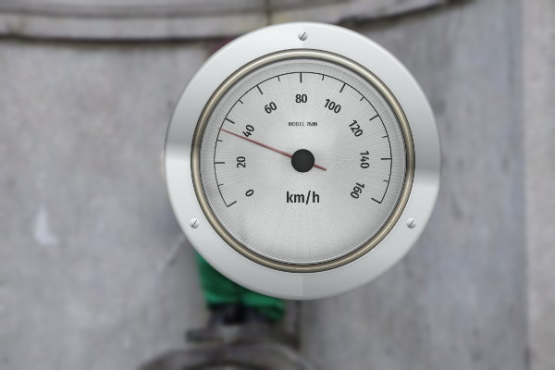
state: 35km/h
